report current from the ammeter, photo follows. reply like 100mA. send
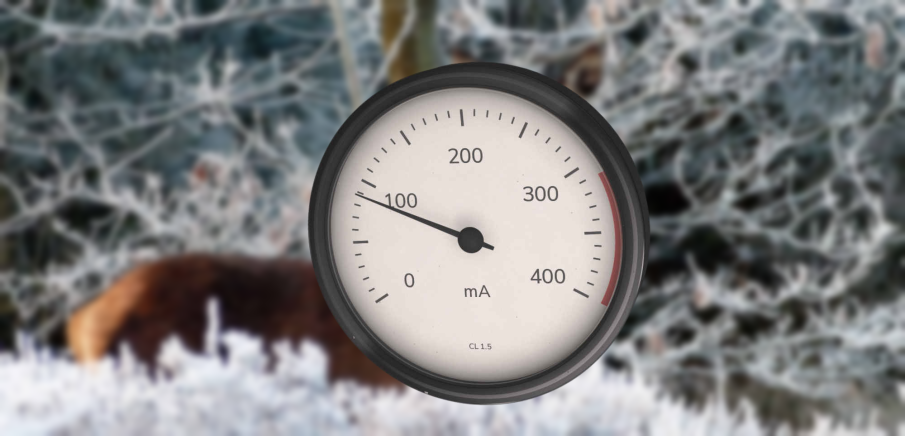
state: 90mA
